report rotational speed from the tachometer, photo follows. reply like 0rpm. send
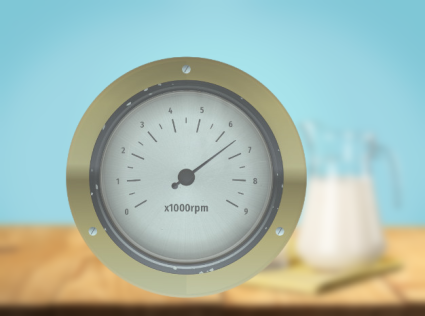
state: 6500rpm
